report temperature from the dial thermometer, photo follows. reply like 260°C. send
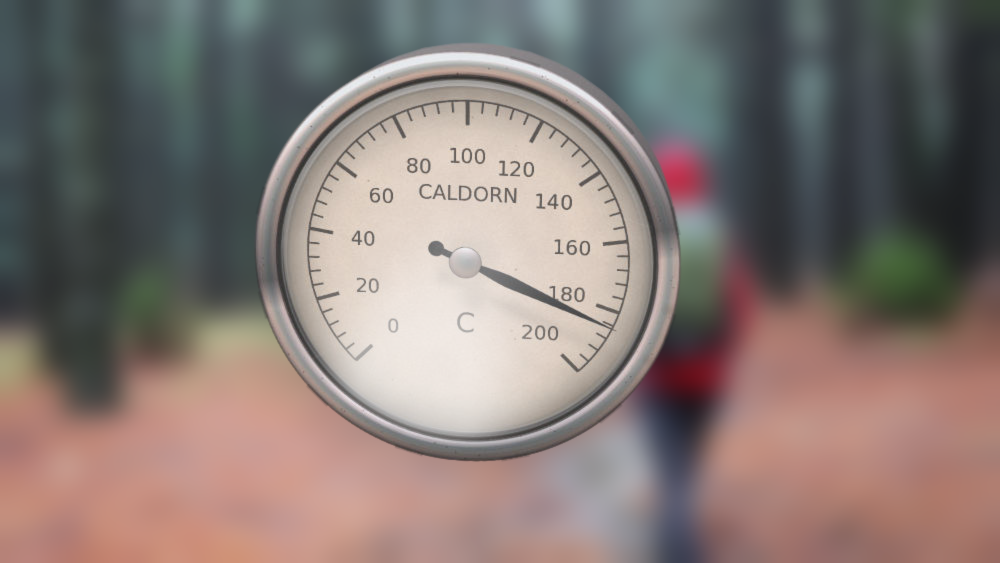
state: 184°C
